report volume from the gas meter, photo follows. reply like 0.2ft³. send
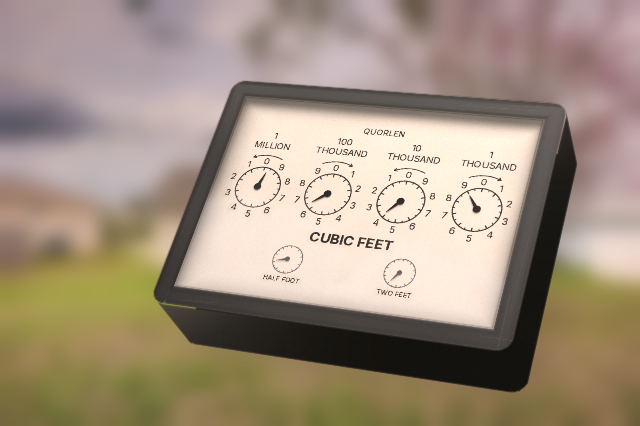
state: 963900ft³
